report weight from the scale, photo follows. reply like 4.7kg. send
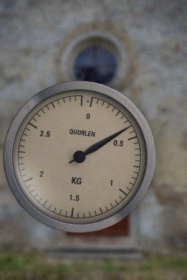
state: 0.4kg
